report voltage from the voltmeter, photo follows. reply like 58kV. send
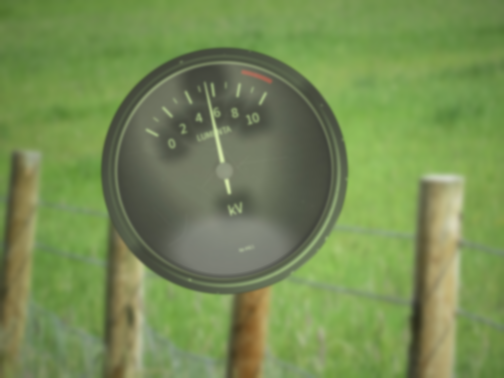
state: 5.5kV
